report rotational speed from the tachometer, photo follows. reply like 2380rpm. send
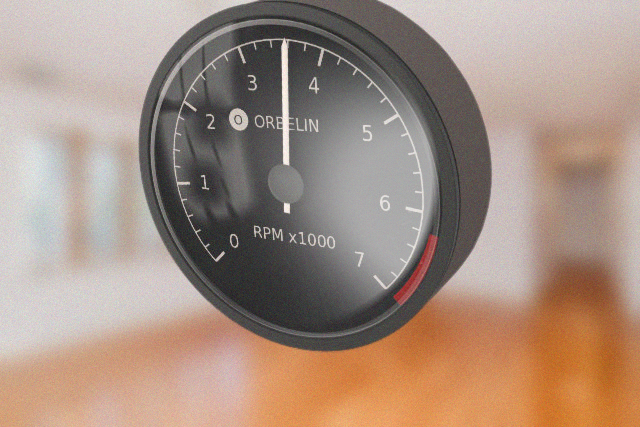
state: 3600rpm
